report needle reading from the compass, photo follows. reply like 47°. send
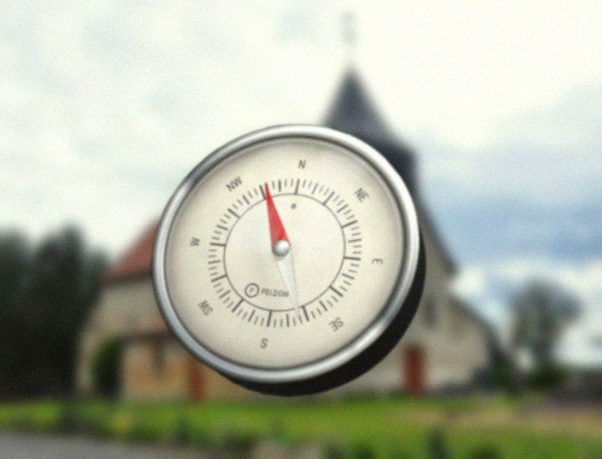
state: 335°
